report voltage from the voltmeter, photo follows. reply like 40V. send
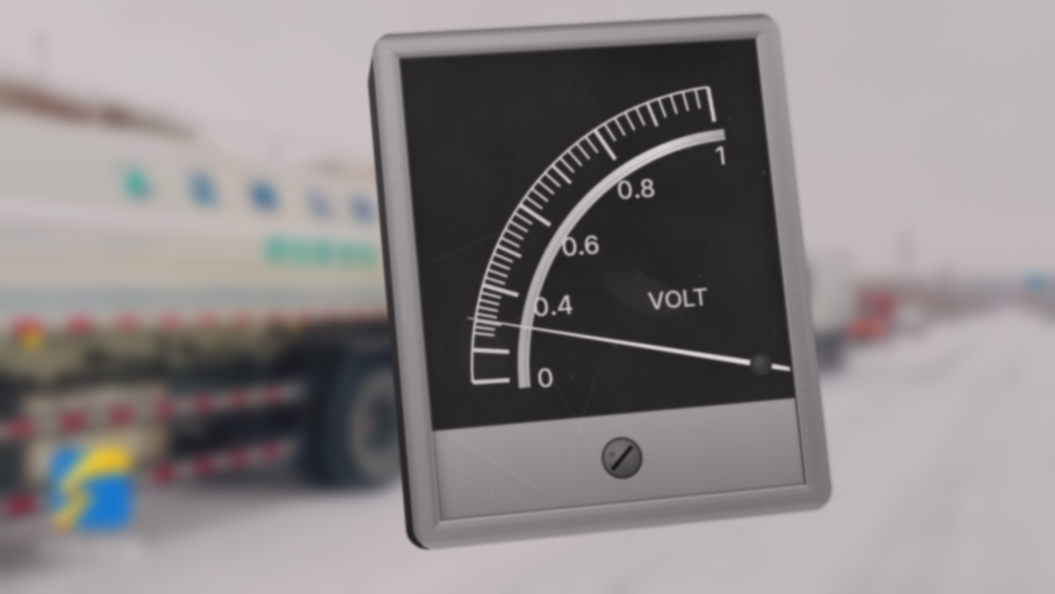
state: 0.3V
